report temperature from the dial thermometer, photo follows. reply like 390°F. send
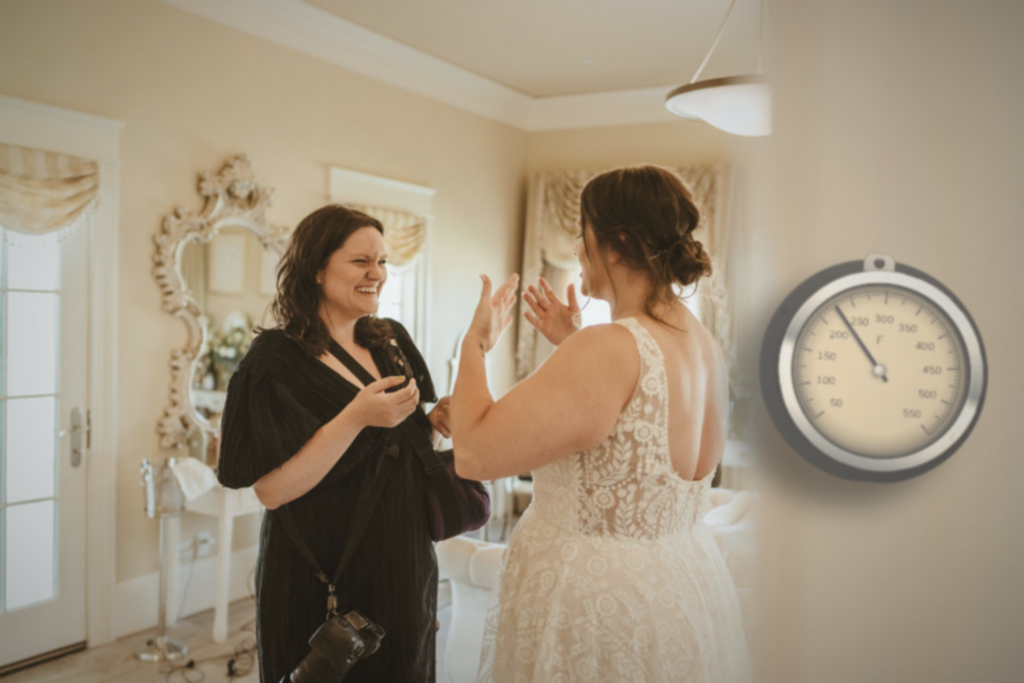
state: 225°F
